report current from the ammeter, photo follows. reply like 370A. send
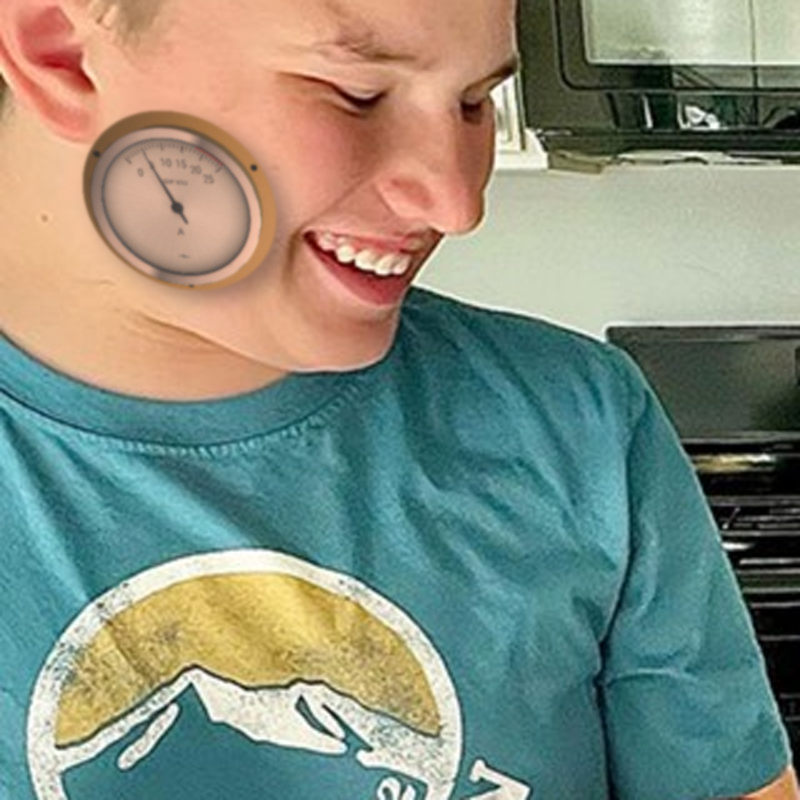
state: 5A
